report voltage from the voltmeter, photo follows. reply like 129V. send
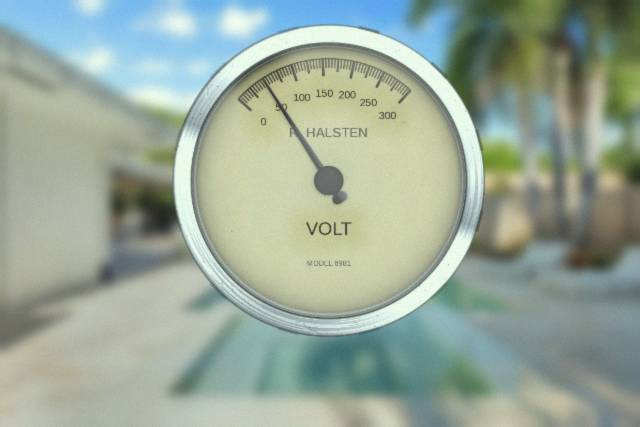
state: 50V
